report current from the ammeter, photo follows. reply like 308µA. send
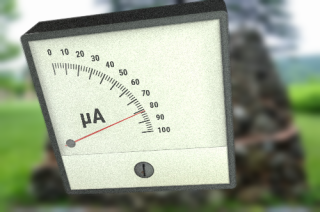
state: 80µA
